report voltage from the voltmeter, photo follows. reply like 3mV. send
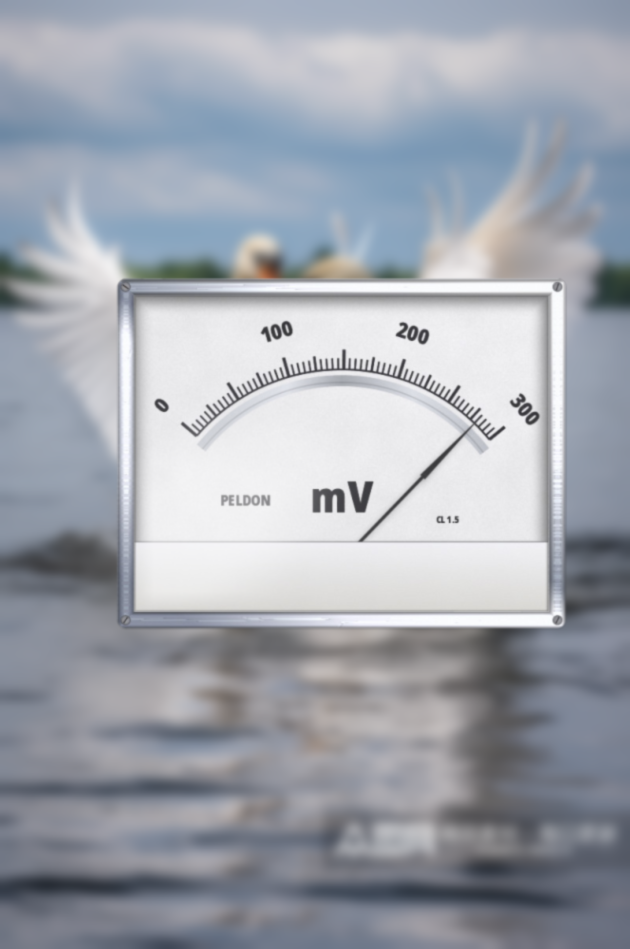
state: 280mV
